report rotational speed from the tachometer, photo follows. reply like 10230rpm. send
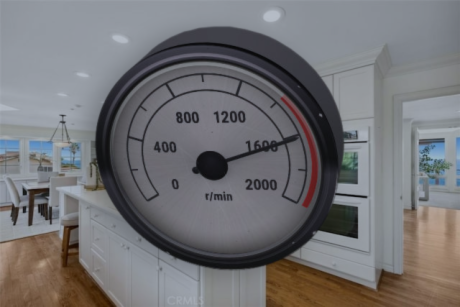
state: 1600rpm
